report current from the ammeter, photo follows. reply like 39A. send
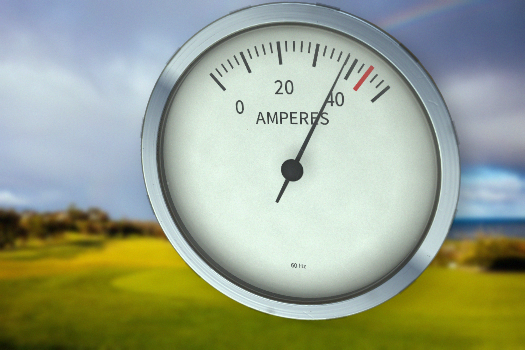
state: 38A
